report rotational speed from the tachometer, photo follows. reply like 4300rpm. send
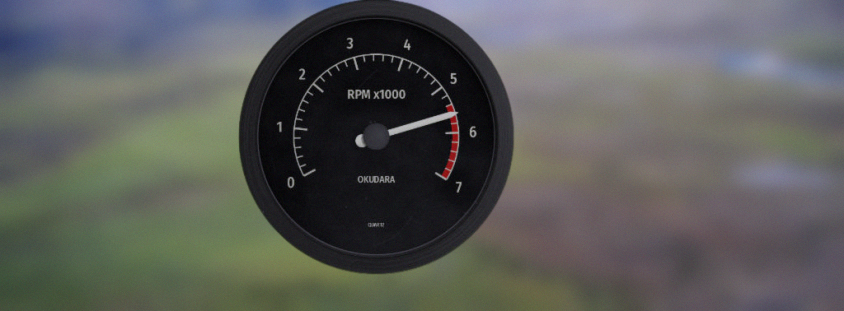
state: 5600rpm
